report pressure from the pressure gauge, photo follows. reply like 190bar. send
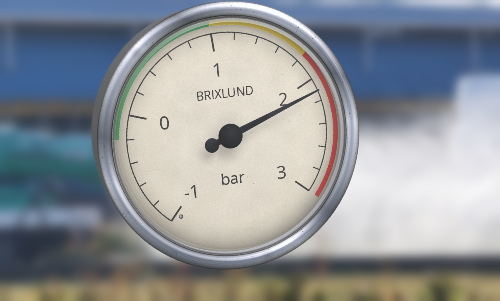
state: 2.1bar
